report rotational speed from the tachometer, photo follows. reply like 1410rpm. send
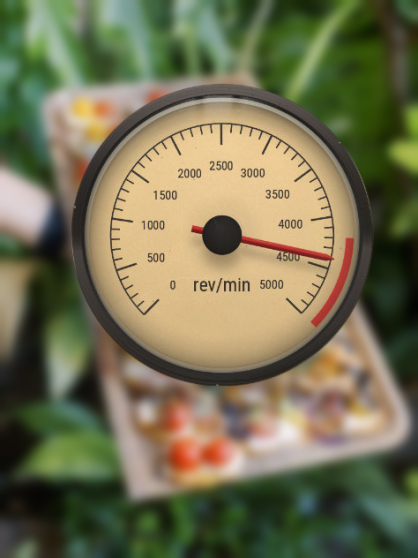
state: 4400rpm
